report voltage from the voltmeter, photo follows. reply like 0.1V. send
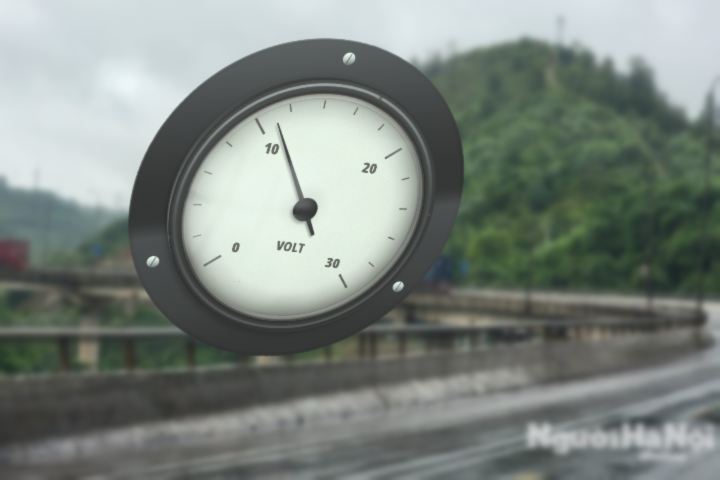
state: 11V
